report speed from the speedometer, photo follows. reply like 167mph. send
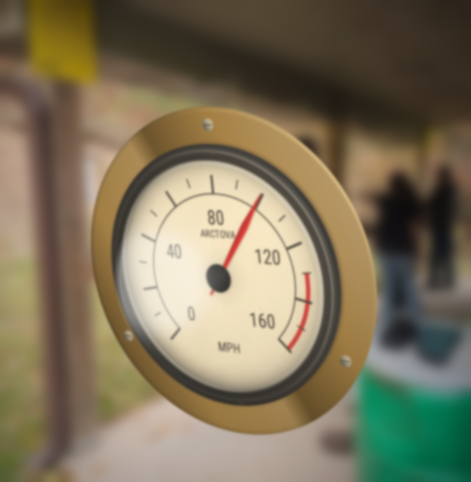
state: 100mph
